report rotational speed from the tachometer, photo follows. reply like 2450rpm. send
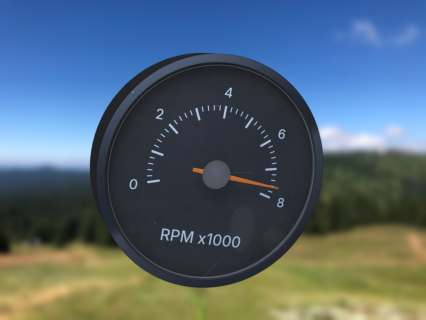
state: 7600rpm
